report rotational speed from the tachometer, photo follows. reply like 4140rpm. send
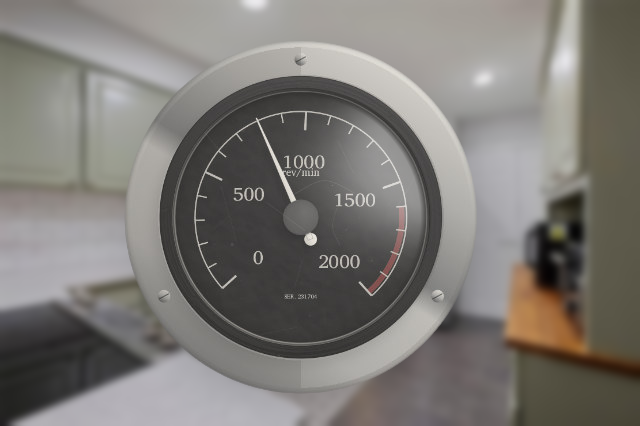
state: 800rpm
